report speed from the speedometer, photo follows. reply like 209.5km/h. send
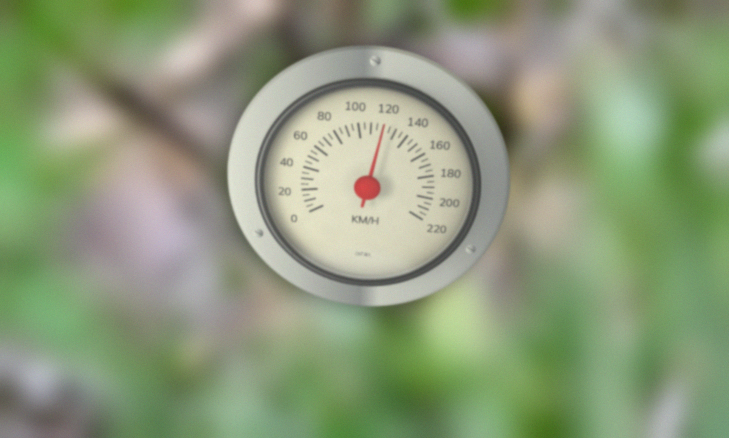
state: 120km/h
